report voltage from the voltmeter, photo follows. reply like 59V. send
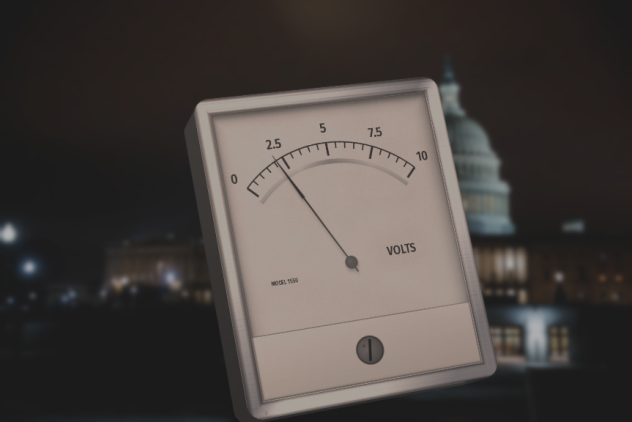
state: 2V
